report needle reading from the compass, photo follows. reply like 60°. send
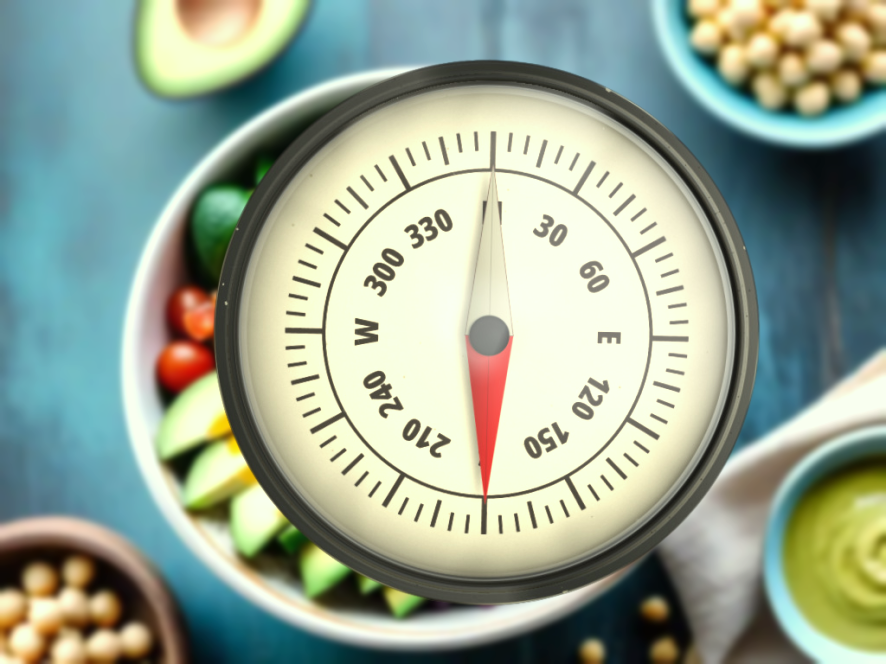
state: 180°
